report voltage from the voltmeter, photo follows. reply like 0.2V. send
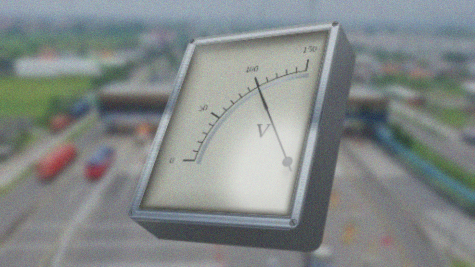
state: 100V
